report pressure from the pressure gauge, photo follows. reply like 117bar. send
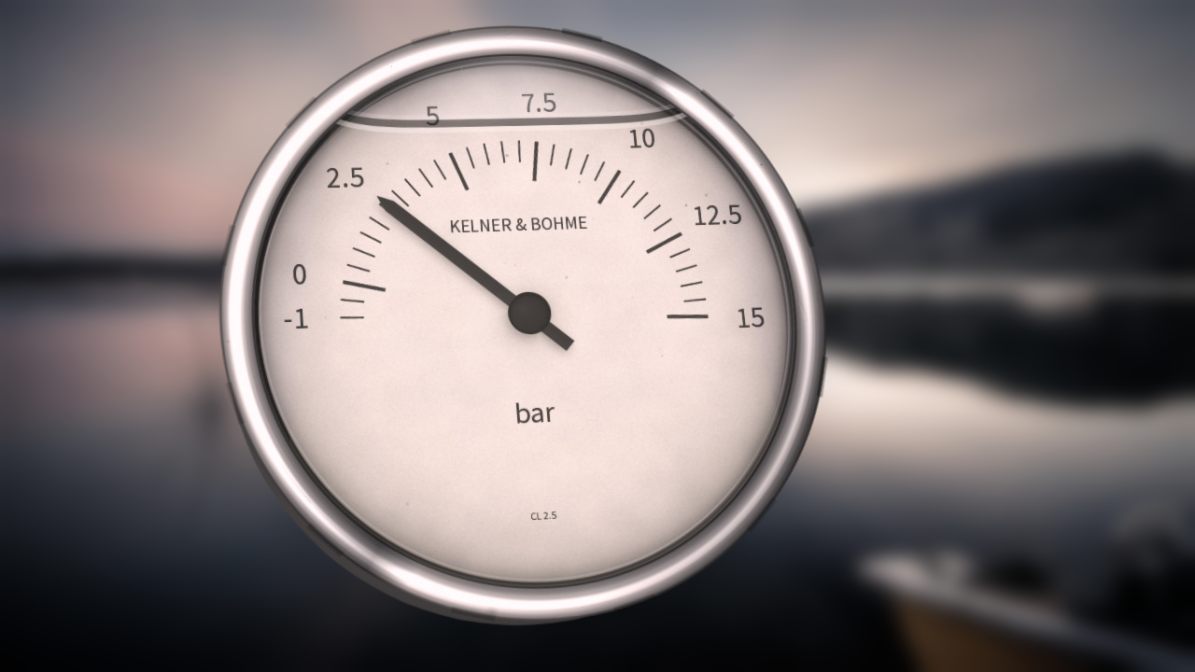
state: 2.5bar
